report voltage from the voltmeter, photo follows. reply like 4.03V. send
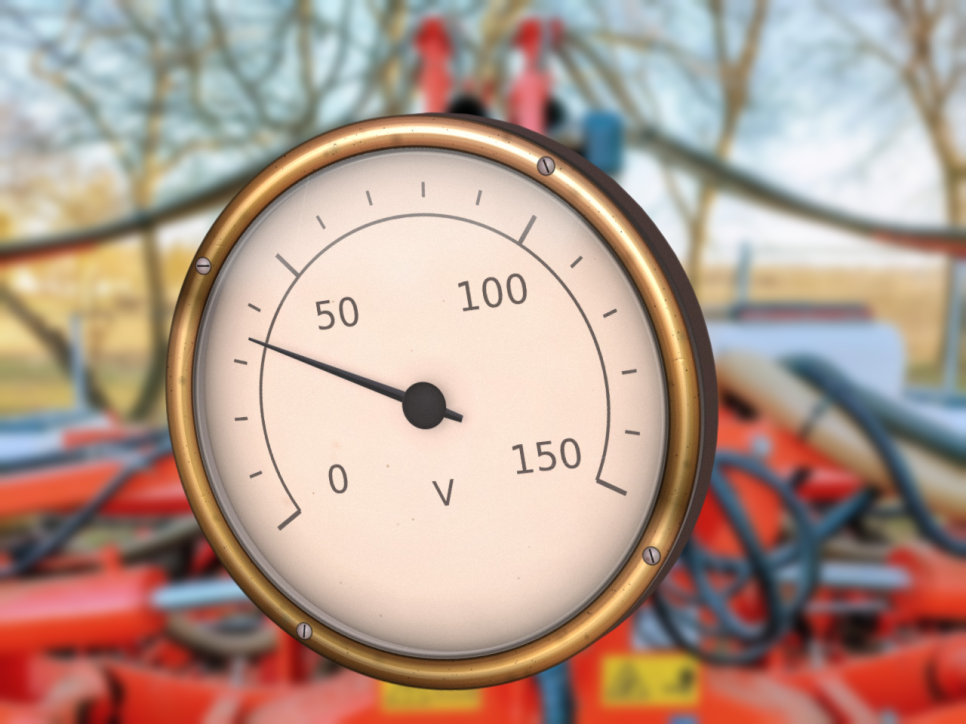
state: 35V
